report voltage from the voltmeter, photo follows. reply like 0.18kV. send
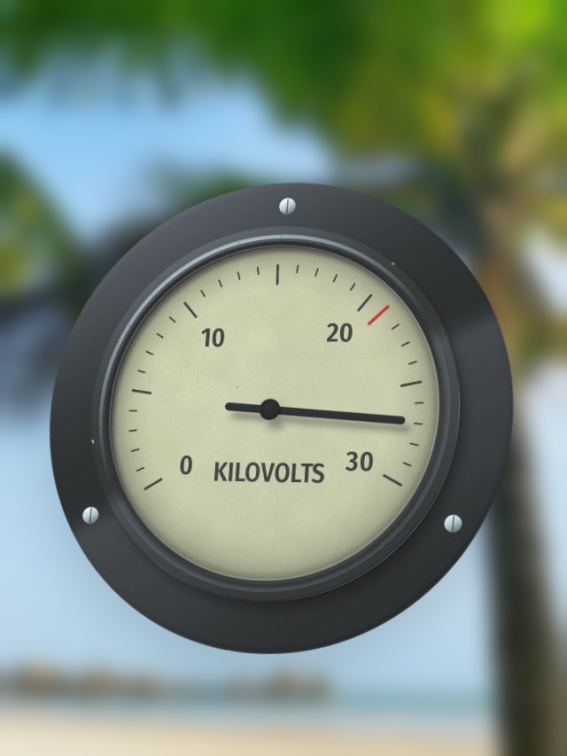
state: 27kV
